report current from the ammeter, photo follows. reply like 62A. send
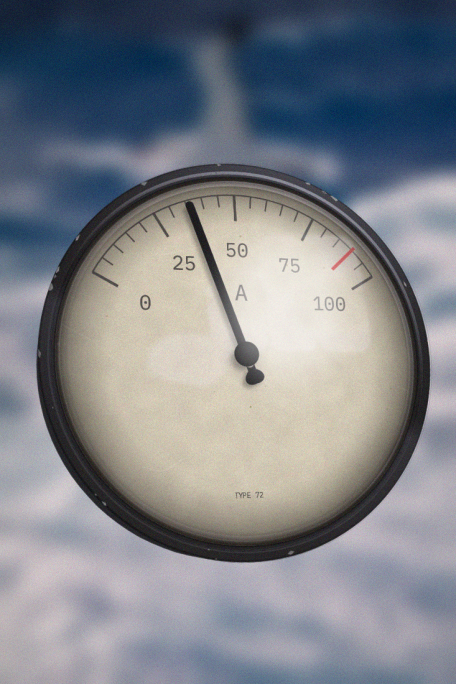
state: 35A
